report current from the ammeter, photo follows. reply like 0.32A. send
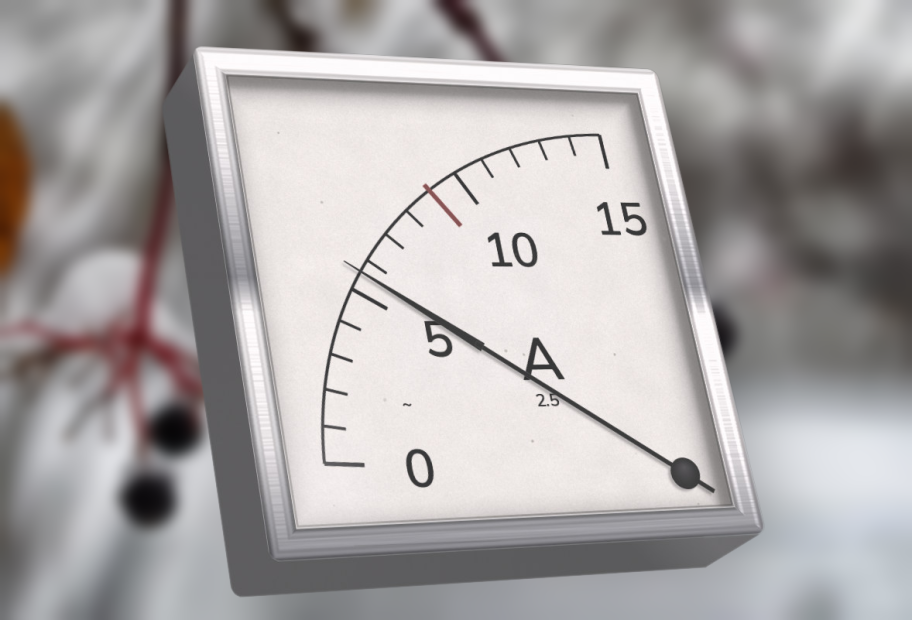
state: 5.5A
